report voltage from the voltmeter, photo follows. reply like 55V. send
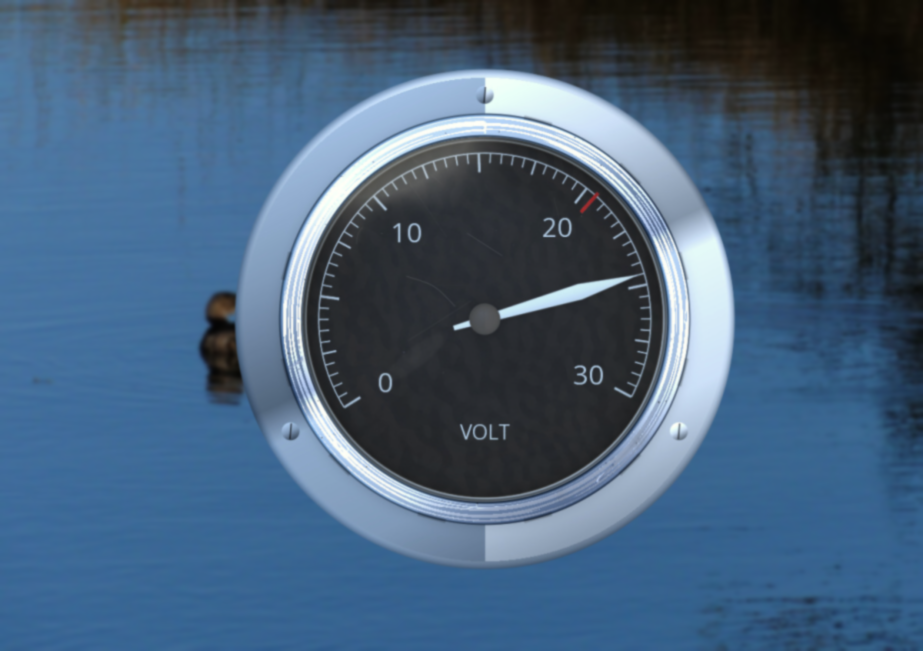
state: 24.5V
